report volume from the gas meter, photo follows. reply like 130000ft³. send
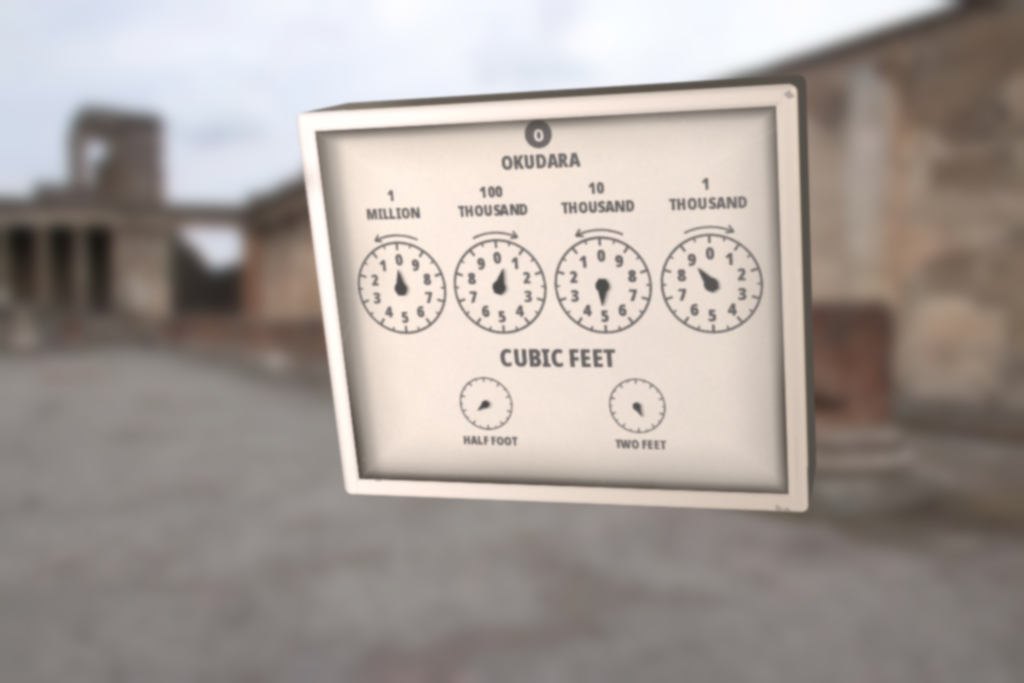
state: 4900ft³
